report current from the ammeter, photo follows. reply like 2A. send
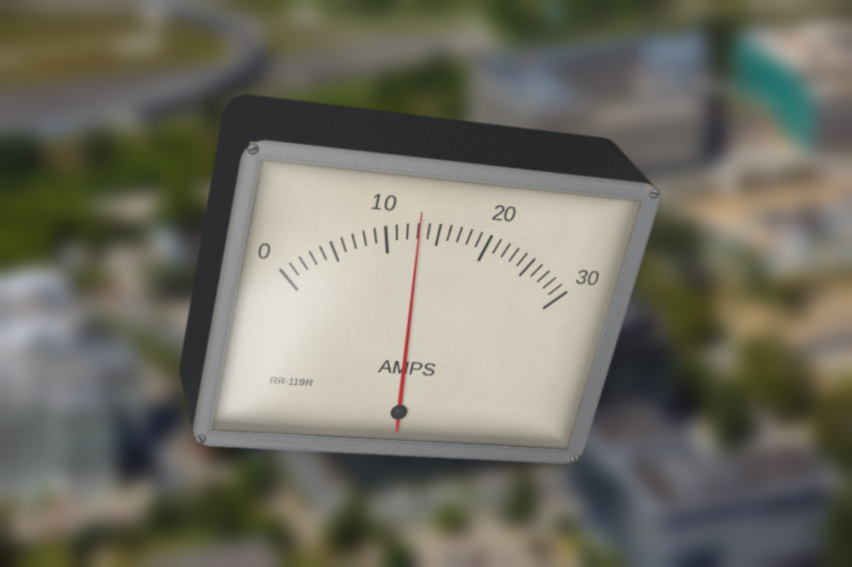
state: 13A
